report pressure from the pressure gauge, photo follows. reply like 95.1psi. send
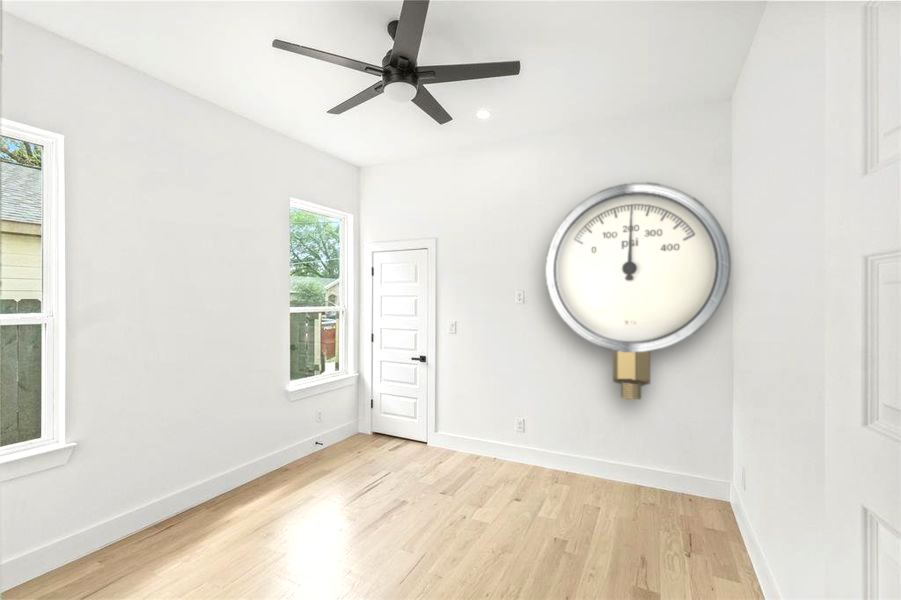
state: 200psi
